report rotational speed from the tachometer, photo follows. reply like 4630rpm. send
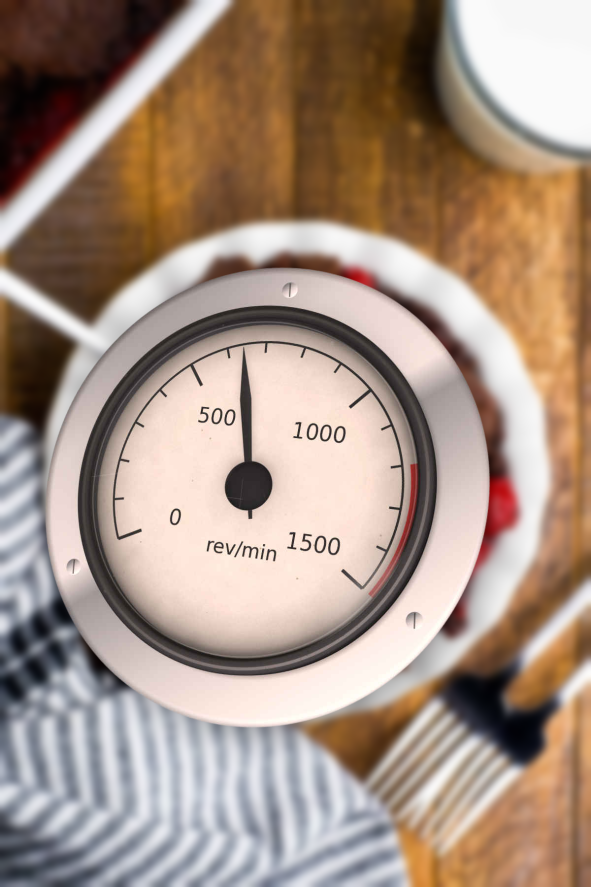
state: 650rpm
